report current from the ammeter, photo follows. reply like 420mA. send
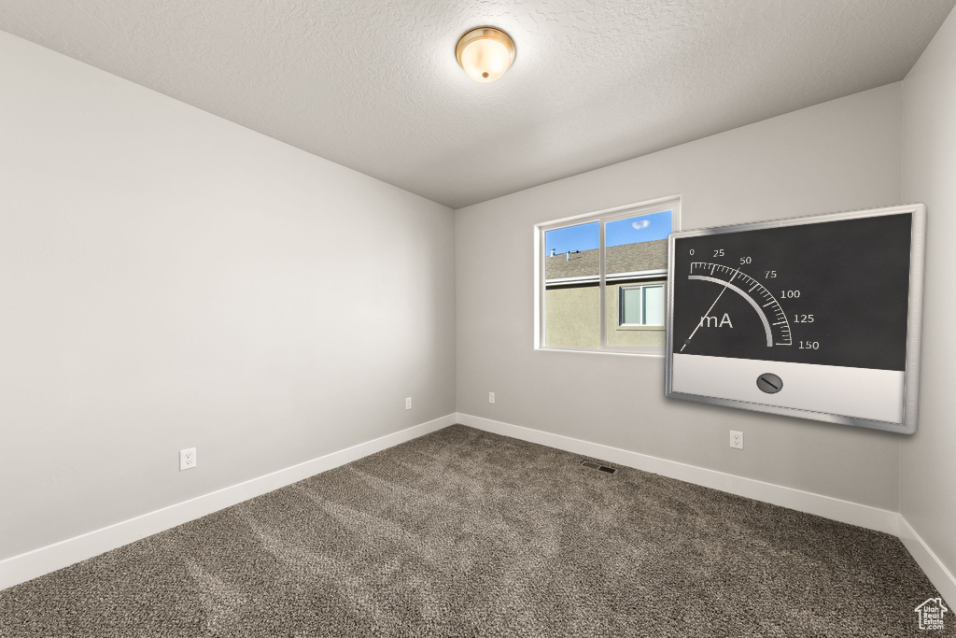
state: 50mA
